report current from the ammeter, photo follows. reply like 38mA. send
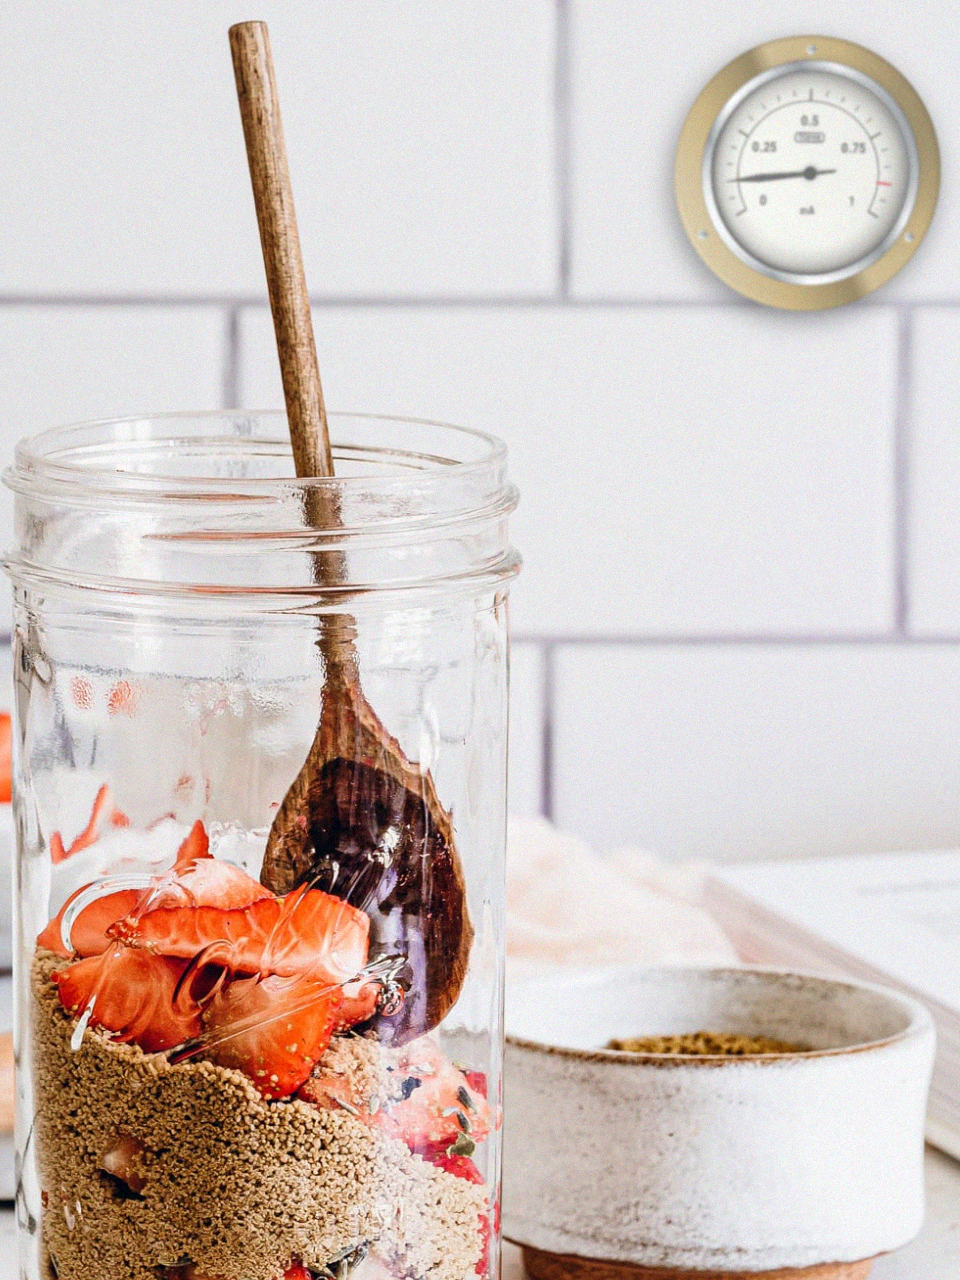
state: 0.1mA
